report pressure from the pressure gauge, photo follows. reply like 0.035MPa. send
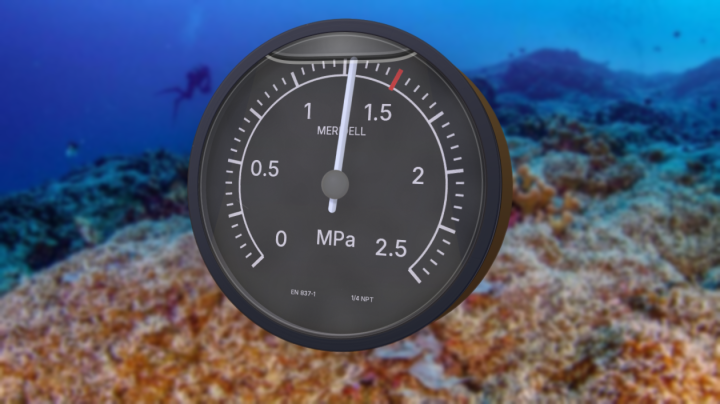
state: 1.3MPa
